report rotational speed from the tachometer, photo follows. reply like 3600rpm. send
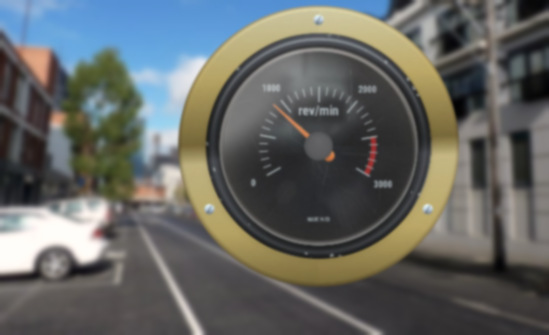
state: 900rpm
